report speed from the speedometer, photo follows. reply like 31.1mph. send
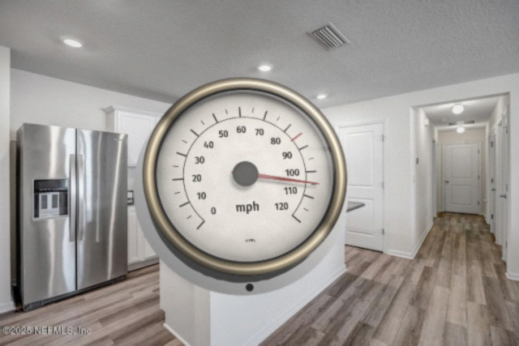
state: 105mph
